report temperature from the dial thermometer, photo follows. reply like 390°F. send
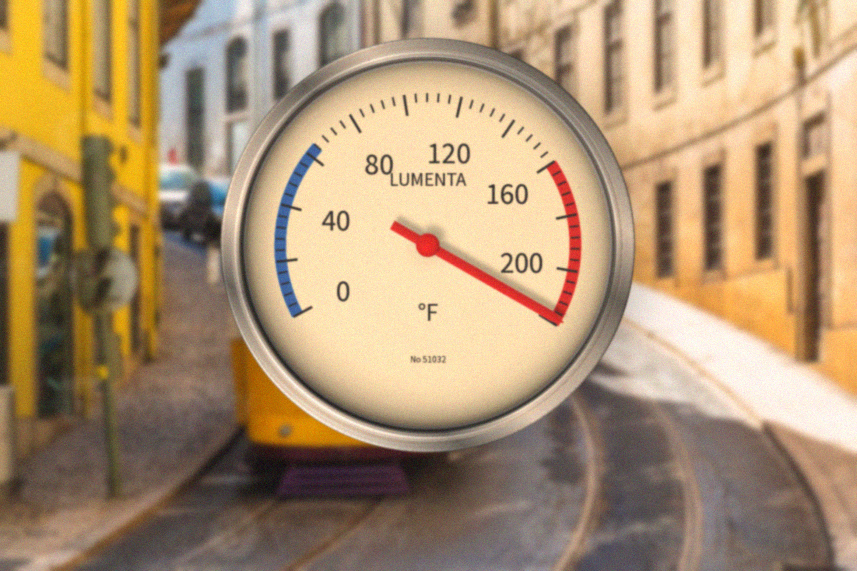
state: 218°F
